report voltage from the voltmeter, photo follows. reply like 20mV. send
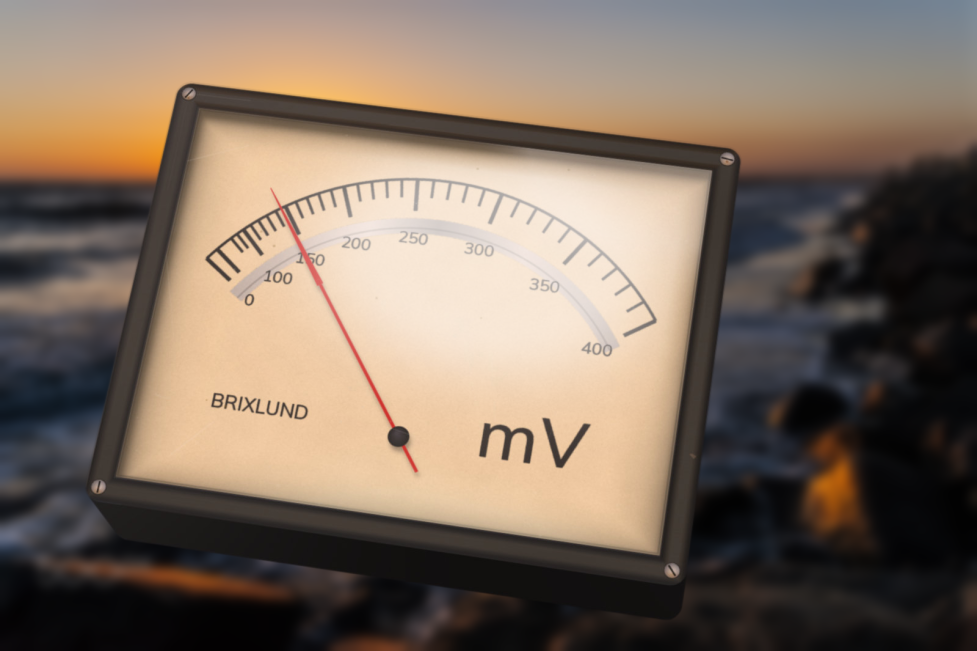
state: 145mV
